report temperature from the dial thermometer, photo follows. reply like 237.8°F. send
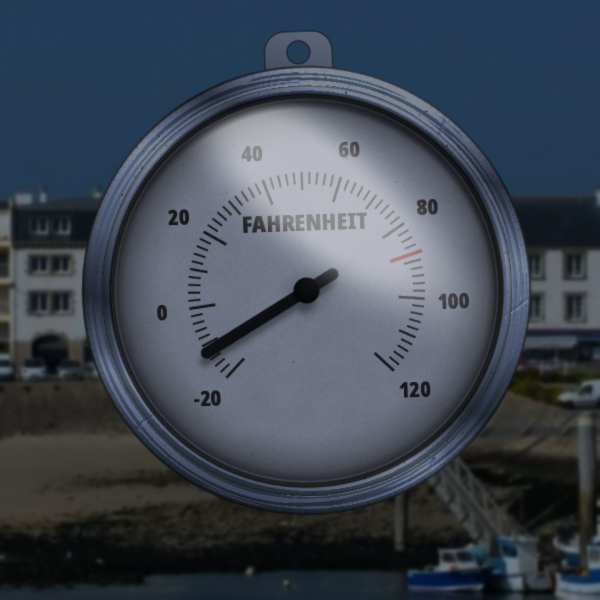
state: -12°F
